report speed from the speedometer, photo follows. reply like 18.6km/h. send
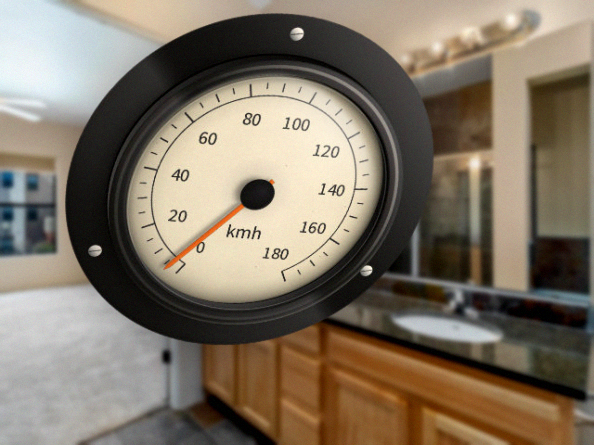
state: 5km/h
